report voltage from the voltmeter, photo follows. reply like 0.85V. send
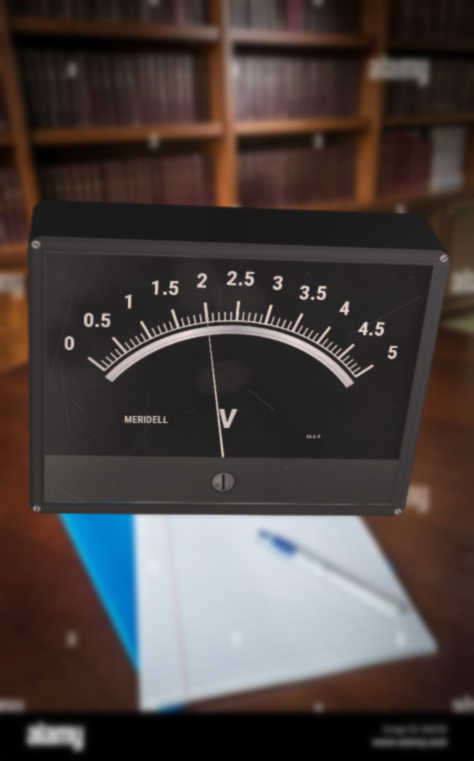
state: 2V
